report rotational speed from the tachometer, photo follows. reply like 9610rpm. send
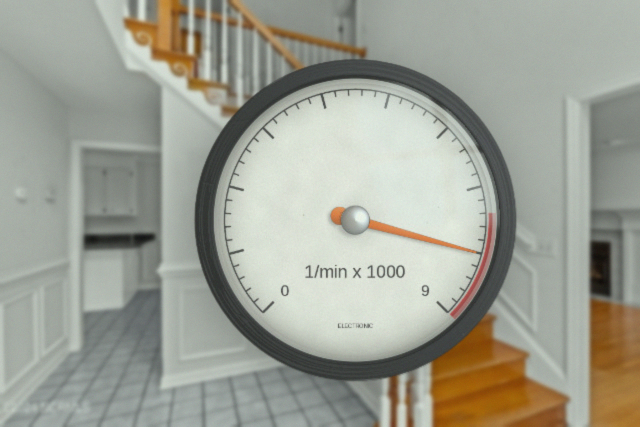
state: 8000rpm
